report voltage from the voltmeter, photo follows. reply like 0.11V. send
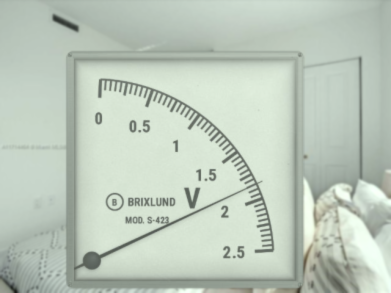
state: 1.85V
